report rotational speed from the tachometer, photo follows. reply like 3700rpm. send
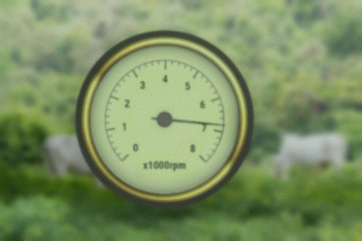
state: 6800rpm
